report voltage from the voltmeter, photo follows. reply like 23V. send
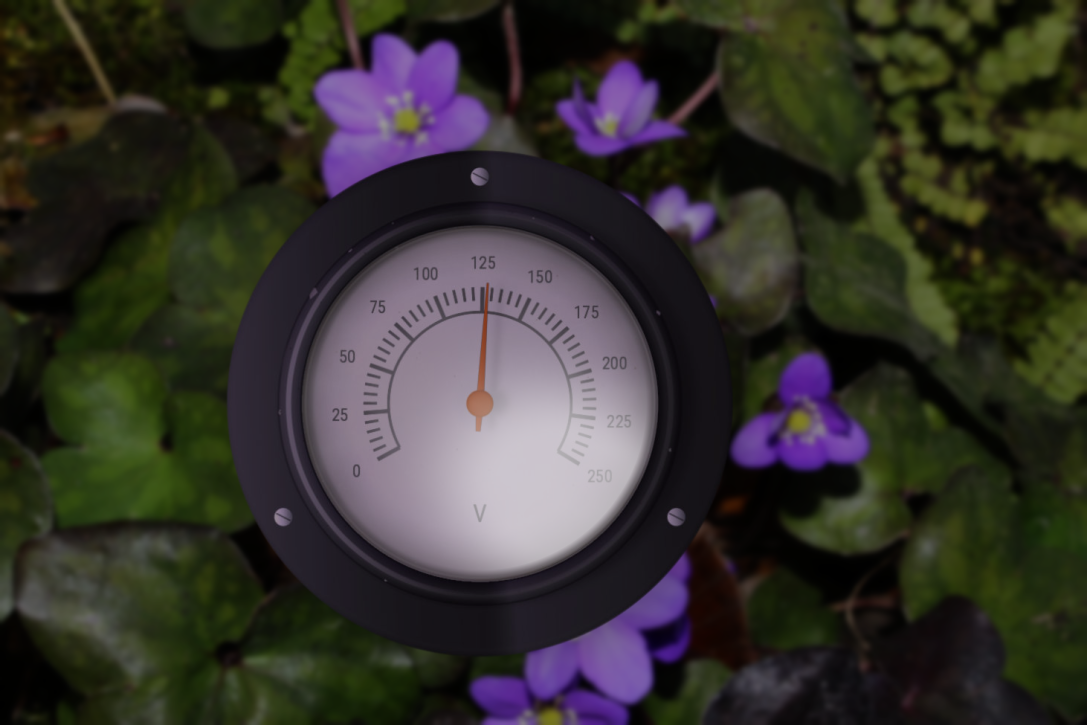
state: 127.5V
